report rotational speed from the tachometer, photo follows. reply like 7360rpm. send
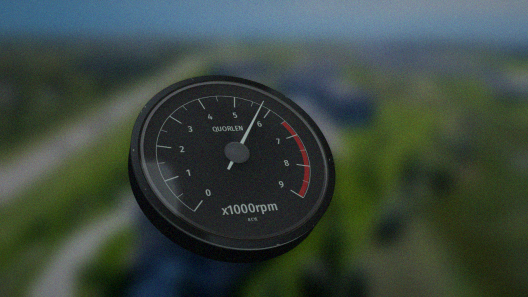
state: 5750rpm
